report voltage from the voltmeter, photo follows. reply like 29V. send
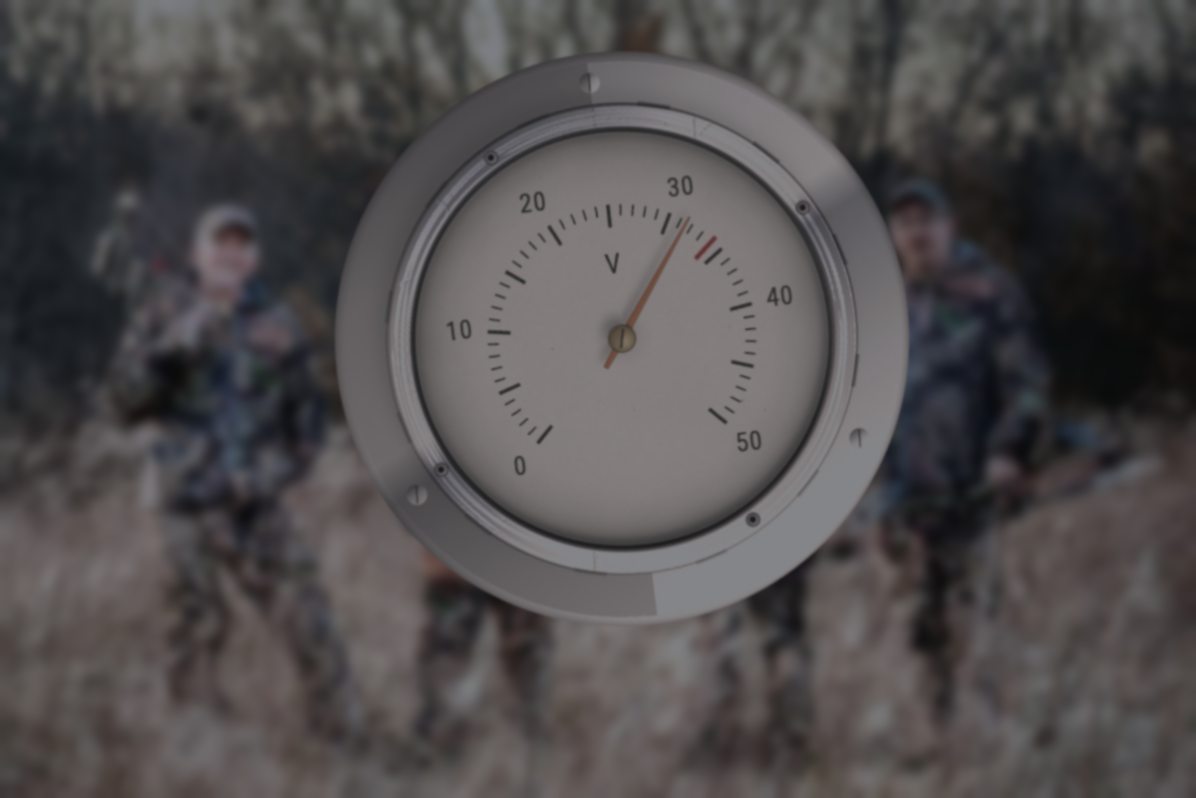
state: 31.5V
